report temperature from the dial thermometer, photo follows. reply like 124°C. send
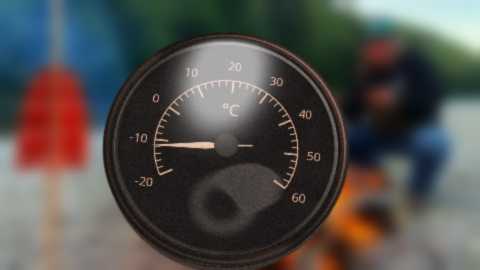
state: -12°C
